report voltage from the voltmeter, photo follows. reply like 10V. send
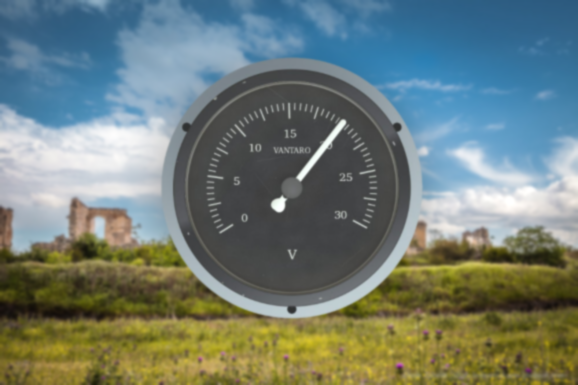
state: 20V
